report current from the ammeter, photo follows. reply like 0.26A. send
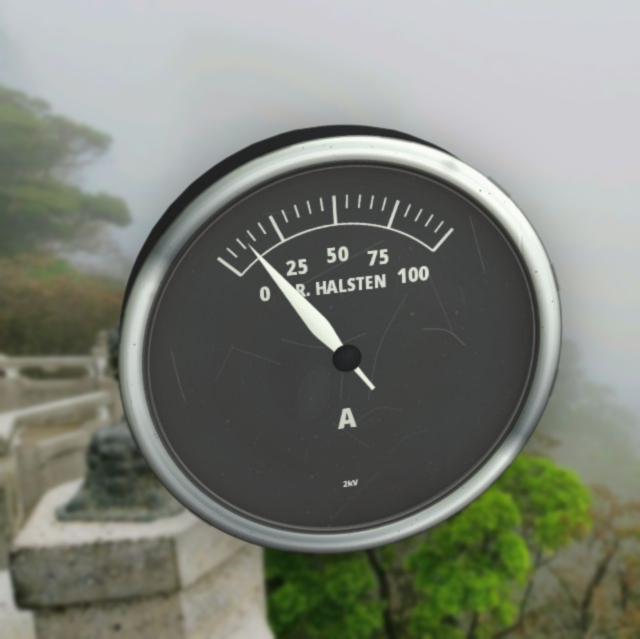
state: 12.5A
